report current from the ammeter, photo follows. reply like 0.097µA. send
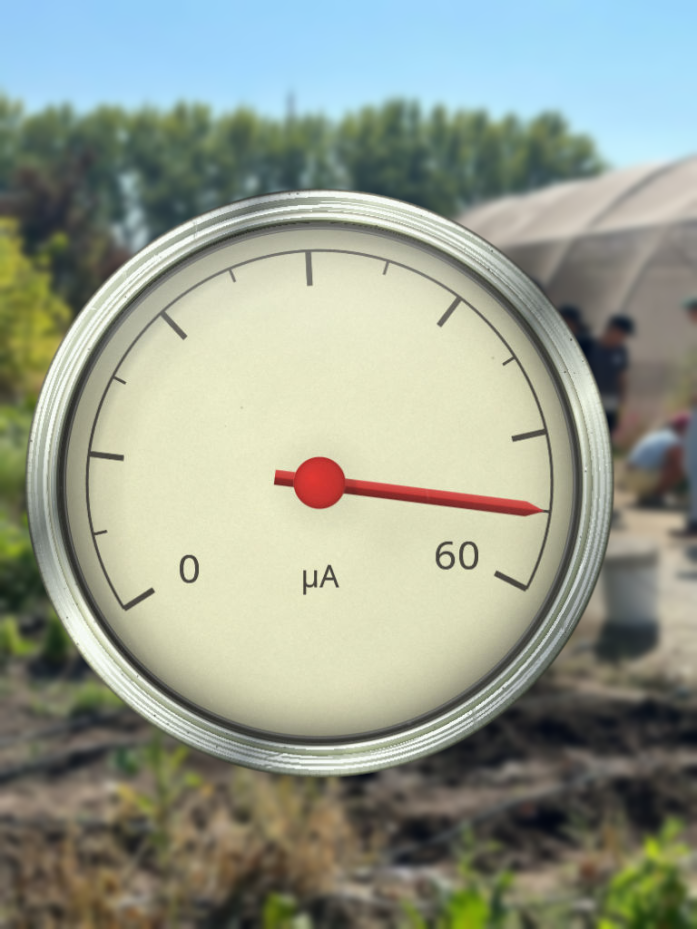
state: 55µA
